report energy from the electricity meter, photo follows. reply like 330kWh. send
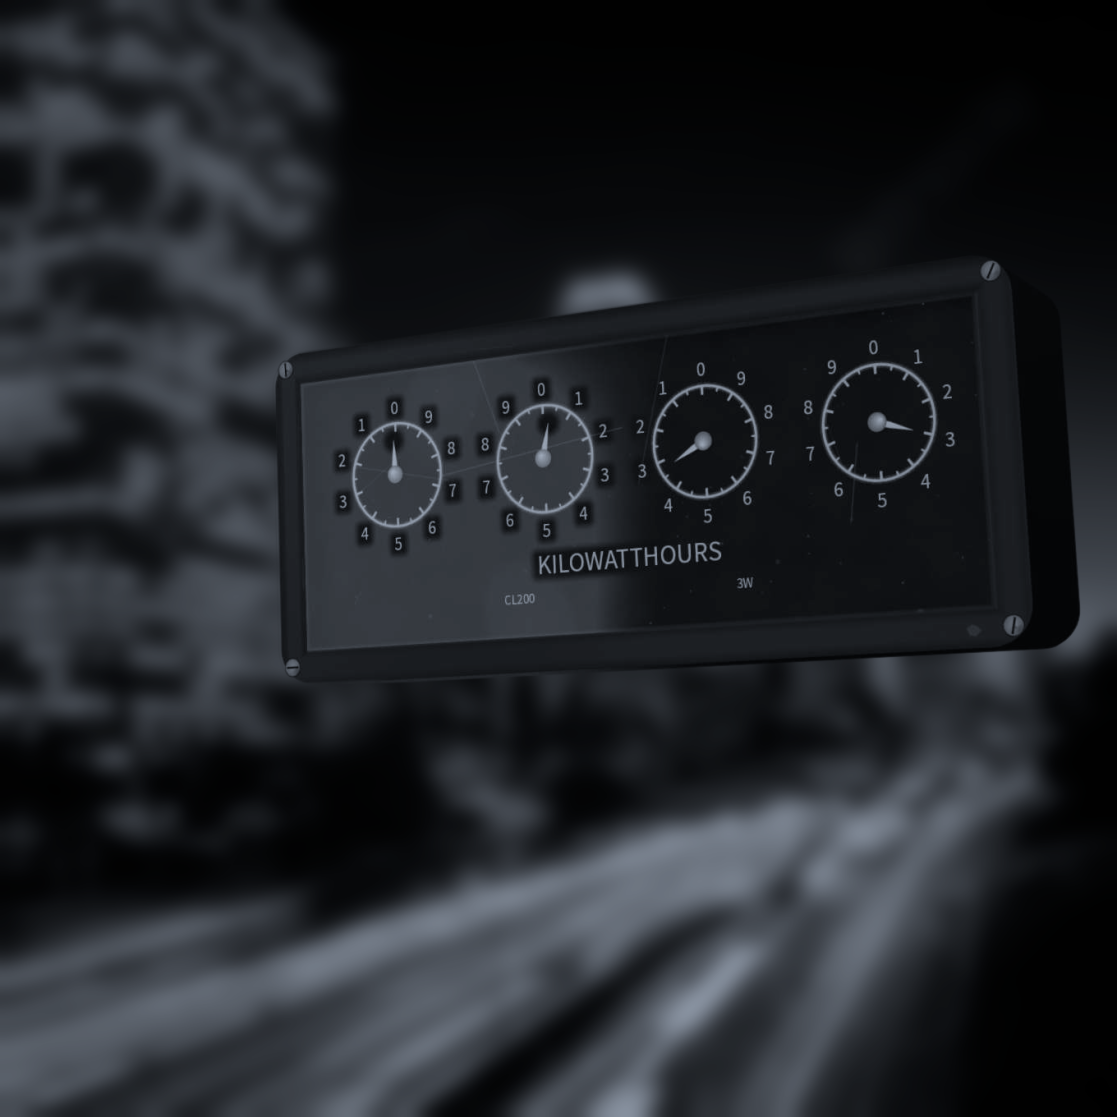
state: 33kWh
